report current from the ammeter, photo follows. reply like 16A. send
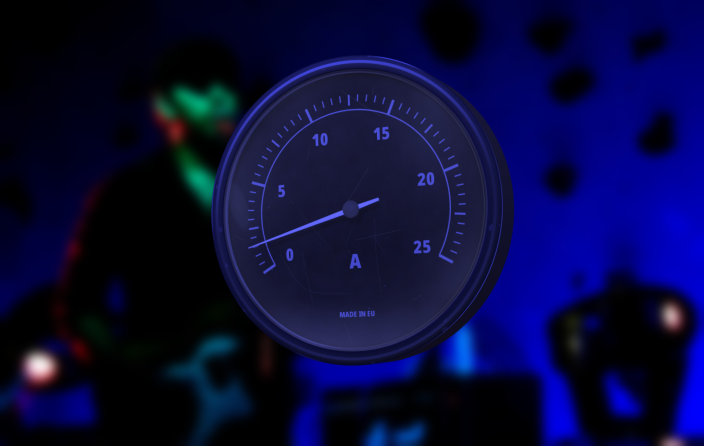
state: 1.5A
